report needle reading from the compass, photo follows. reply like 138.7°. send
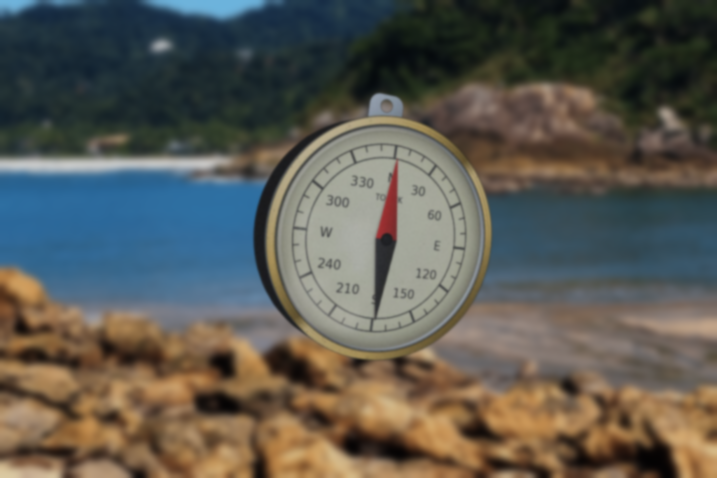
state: 0°
